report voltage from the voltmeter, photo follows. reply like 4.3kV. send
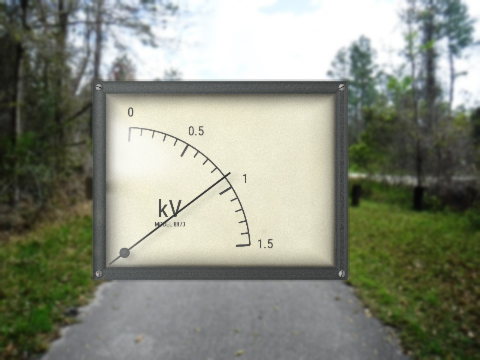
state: 0.9kV
